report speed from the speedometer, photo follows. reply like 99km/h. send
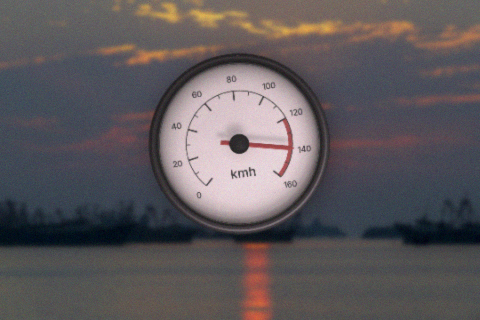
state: 140km/h
